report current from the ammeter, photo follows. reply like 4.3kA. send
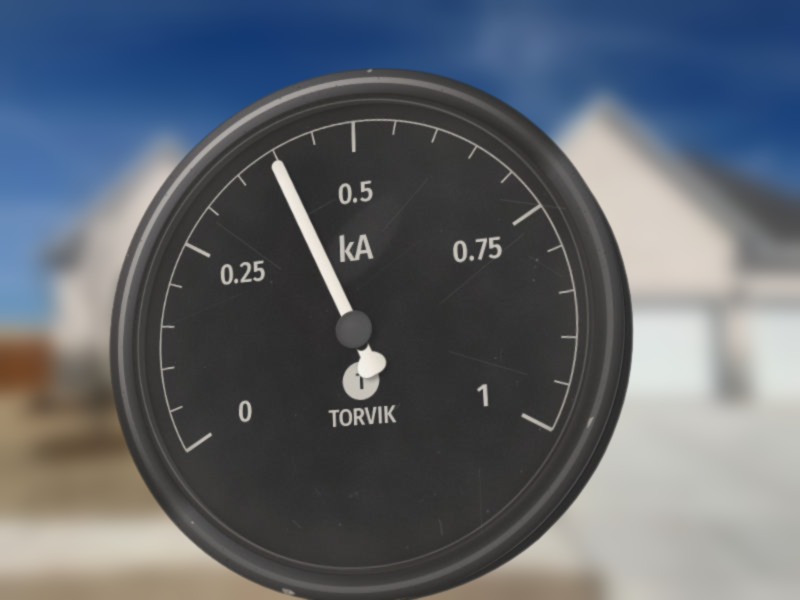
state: 0.4kA
